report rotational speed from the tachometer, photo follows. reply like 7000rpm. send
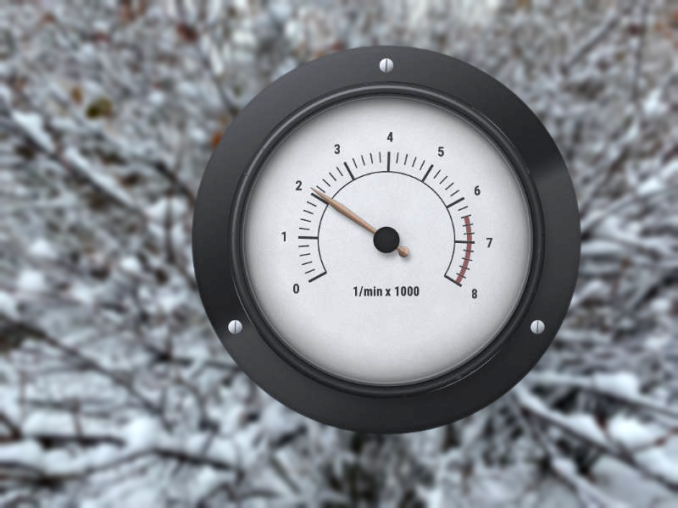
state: 2100rpm
